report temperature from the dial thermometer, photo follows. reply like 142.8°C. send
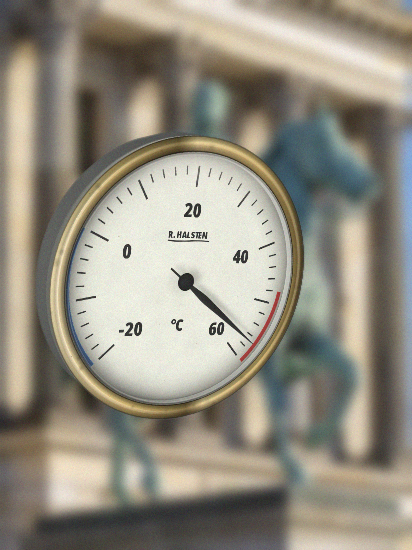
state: 57°C
